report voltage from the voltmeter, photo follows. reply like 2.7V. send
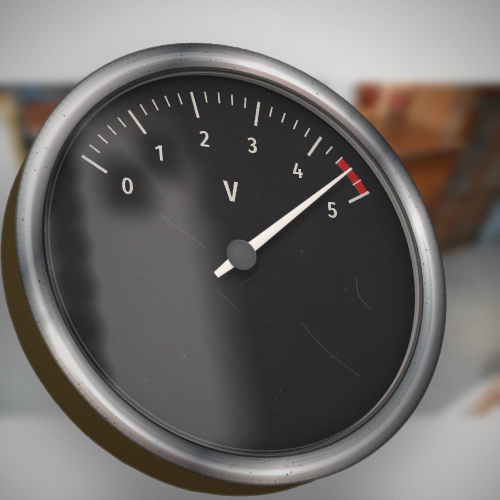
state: 4.6V
